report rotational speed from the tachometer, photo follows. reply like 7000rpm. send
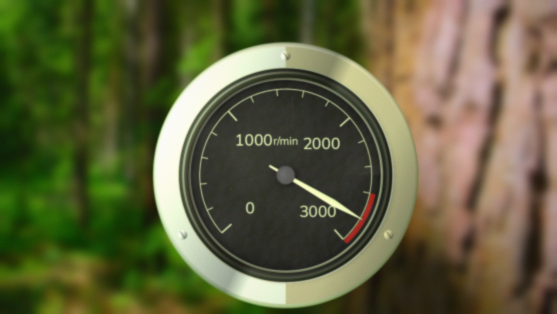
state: 2800rpm
